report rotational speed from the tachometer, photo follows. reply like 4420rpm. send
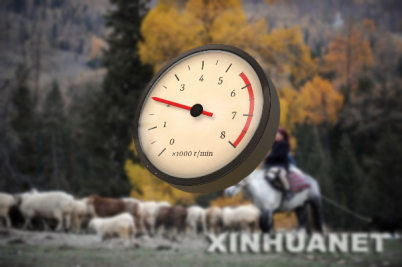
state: 2000rpm
